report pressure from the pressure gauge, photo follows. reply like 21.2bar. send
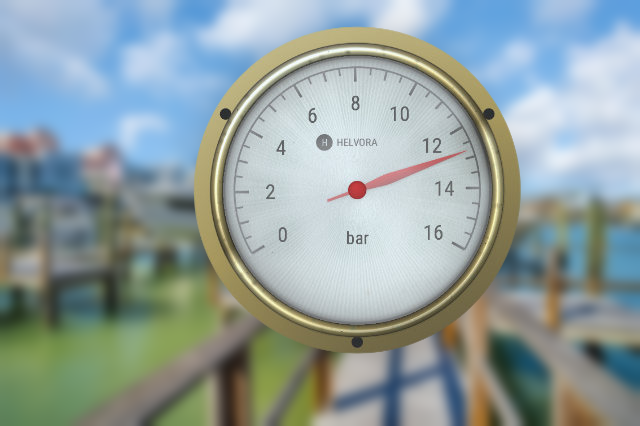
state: 12.75bar
